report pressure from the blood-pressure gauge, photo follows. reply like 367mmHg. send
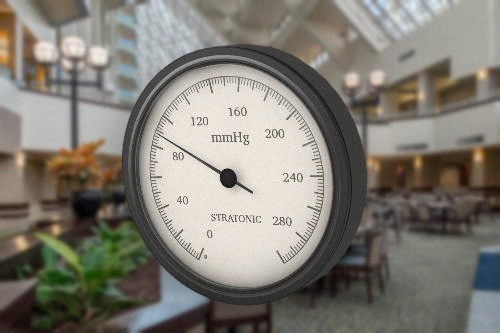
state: 90mmHg
